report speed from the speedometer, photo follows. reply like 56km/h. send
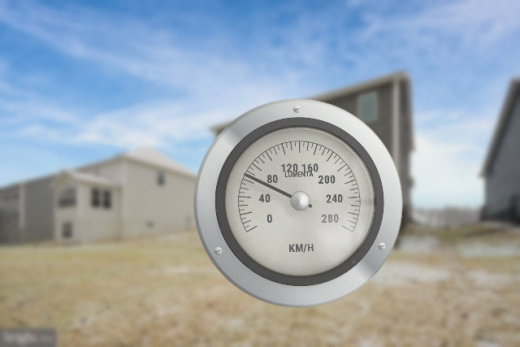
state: 65km/h
